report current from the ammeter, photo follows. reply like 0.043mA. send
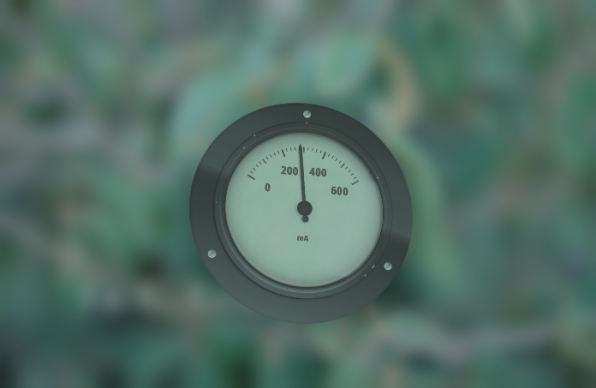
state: 280mA
